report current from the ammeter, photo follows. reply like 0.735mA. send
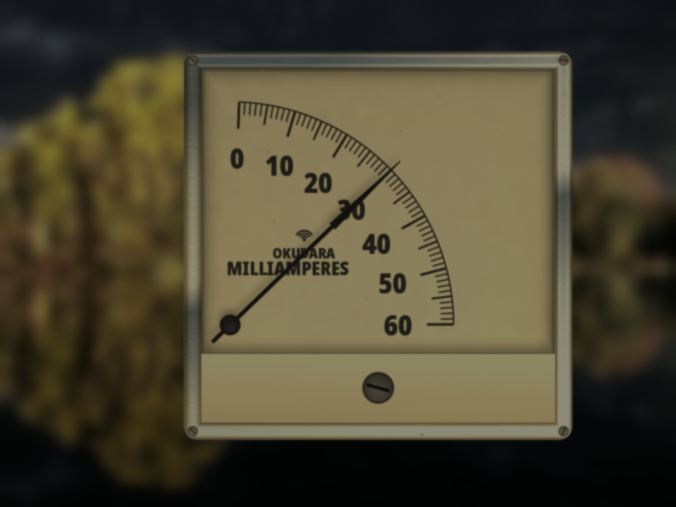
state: 30mA
